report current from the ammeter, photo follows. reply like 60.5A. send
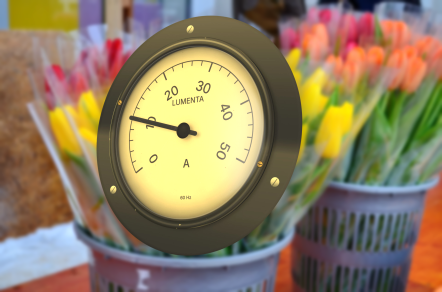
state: 10A
